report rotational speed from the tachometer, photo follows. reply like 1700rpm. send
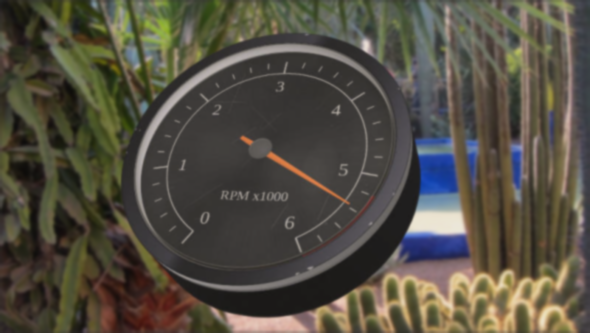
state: 5400rpm
